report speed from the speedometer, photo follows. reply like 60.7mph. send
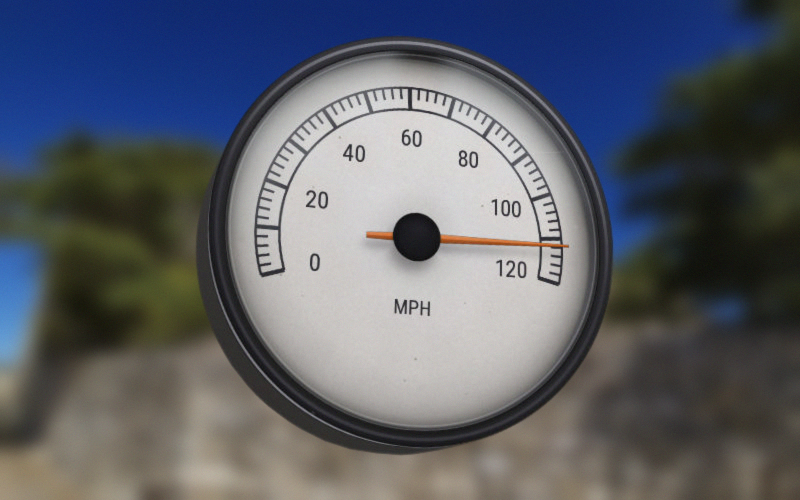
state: 112mph
